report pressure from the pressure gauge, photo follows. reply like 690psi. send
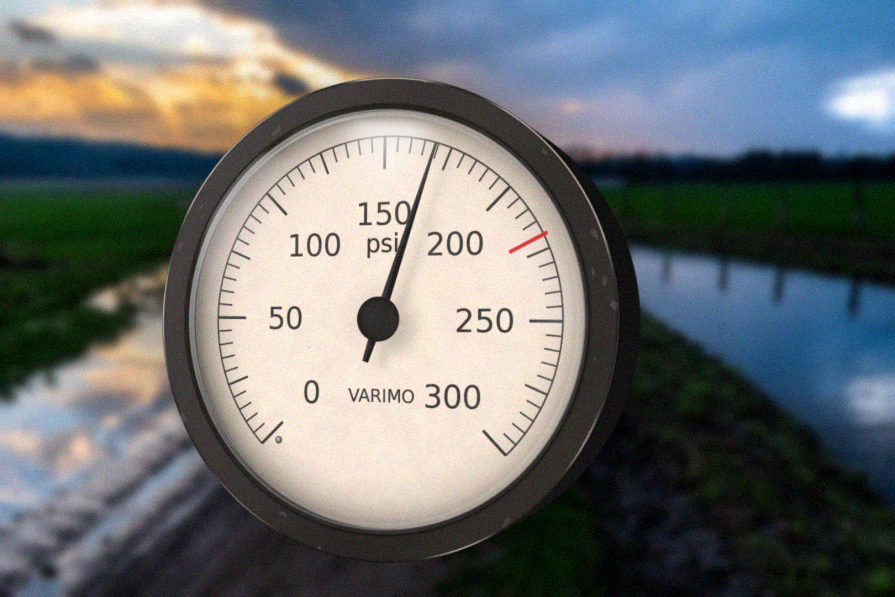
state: 170psi
